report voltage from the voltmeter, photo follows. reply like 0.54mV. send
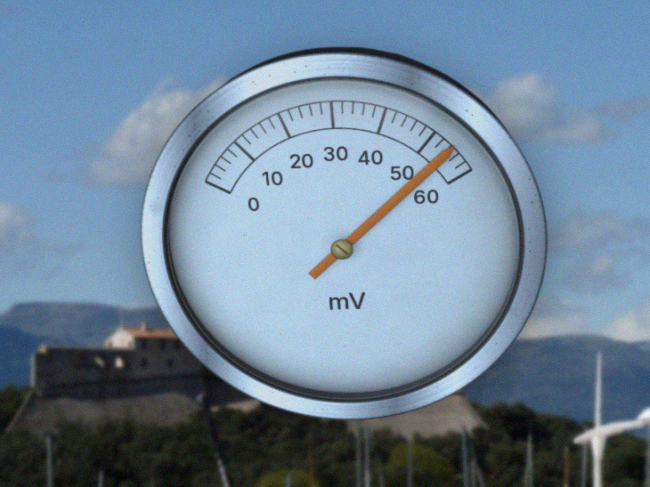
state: 54mV
